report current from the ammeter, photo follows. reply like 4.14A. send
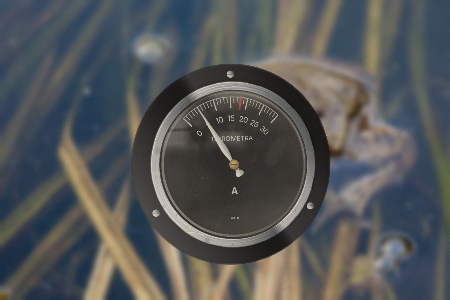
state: 5A
